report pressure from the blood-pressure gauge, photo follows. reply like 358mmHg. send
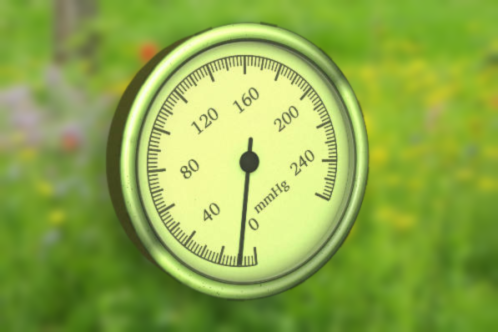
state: 10mmHg
